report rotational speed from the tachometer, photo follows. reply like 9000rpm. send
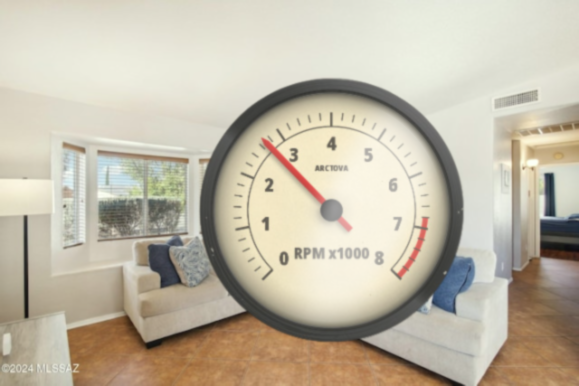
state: 2700rpm
